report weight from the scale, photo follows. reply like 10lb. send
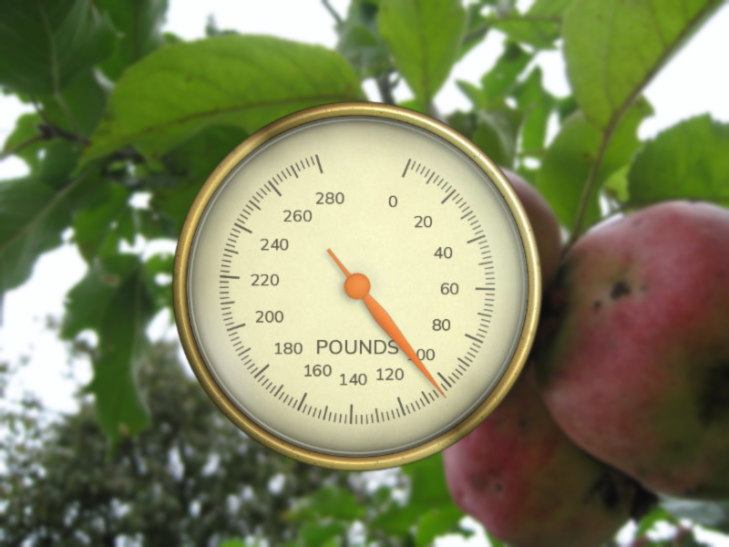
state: 104lb
